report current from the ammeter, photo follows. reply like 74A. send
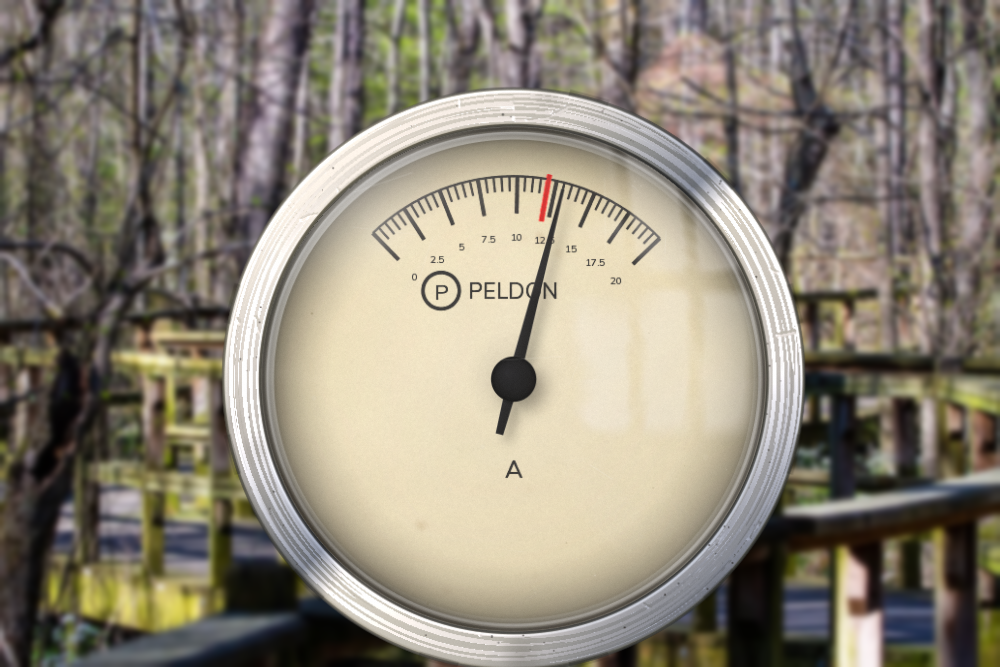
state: 13A
